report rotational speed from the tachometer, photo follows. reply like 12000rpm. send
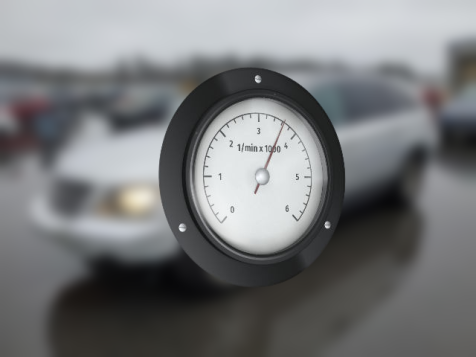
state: 3600rpm
